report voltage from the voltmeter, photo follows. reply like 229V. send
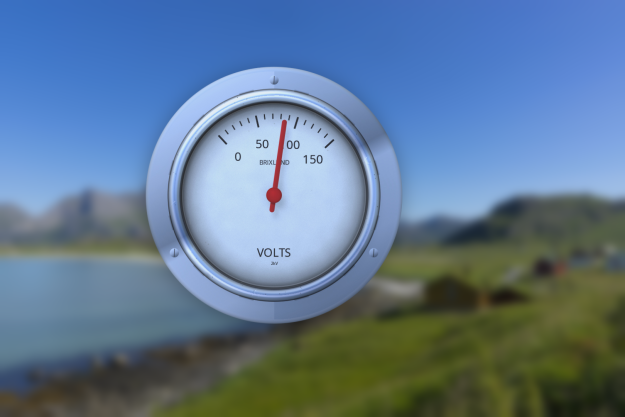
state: 85V
